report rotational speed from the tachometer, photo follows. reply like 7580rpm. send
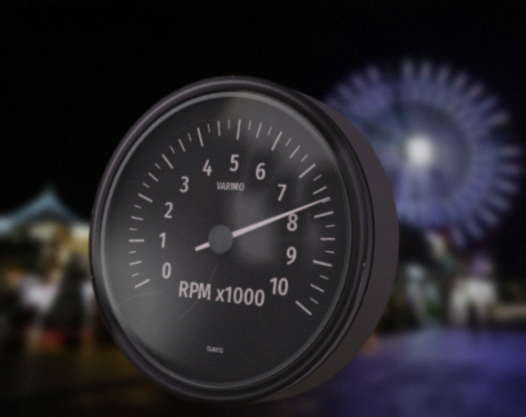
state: 7750rpm
